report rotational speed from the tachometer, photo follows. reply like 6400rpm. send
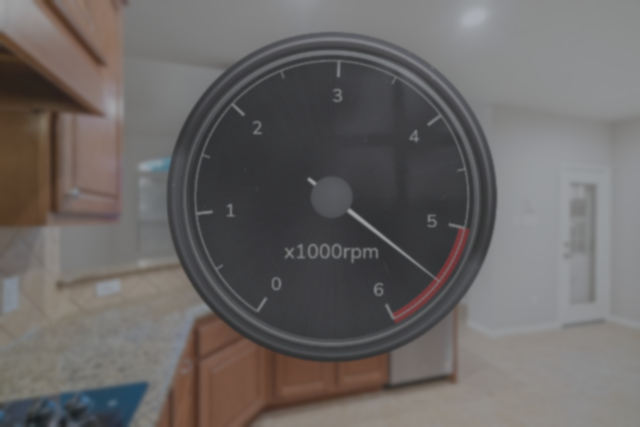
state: 5500rpm
